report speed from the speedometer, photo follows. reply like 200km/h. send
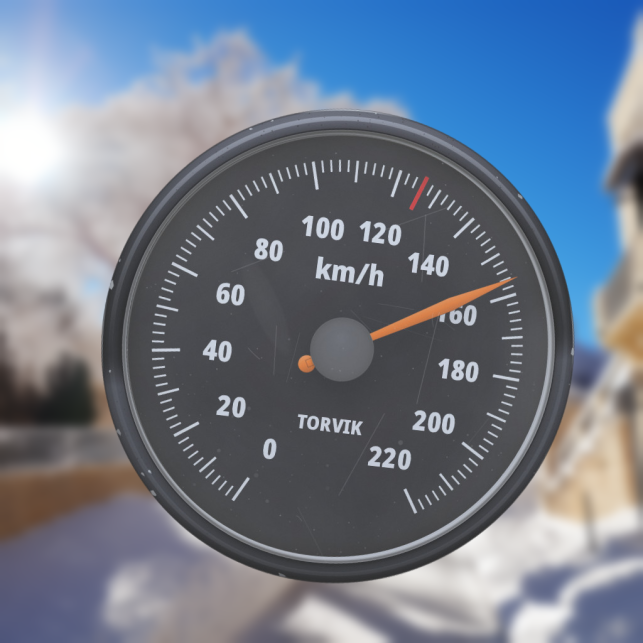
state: 156km/h
